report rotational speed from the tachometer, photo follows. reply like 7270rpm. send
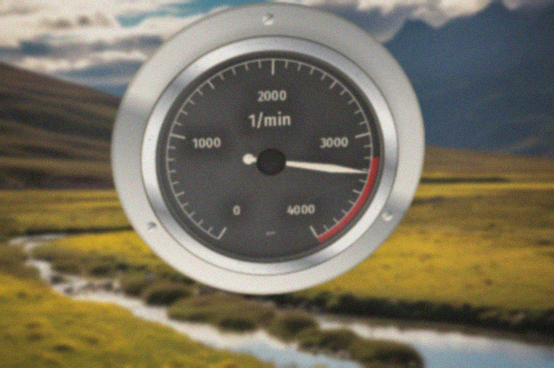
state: 3300rpm
